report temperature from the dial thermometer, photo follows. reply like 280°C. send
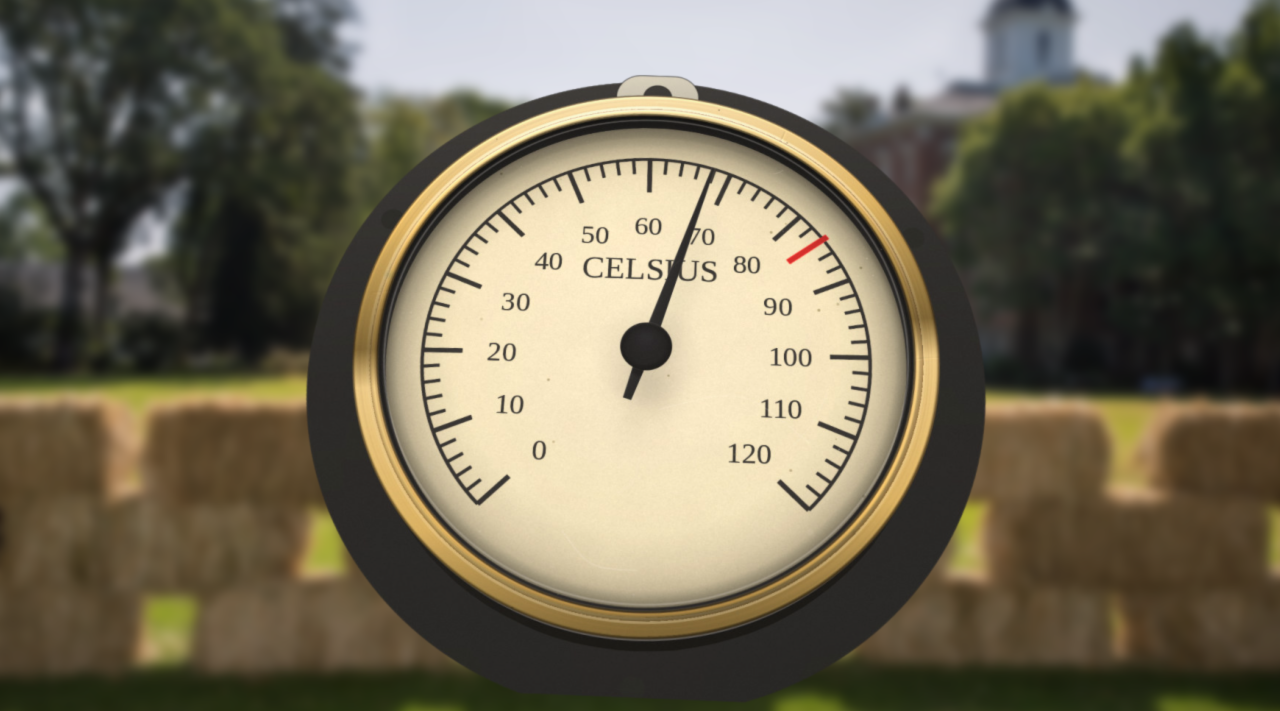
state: 68°C
